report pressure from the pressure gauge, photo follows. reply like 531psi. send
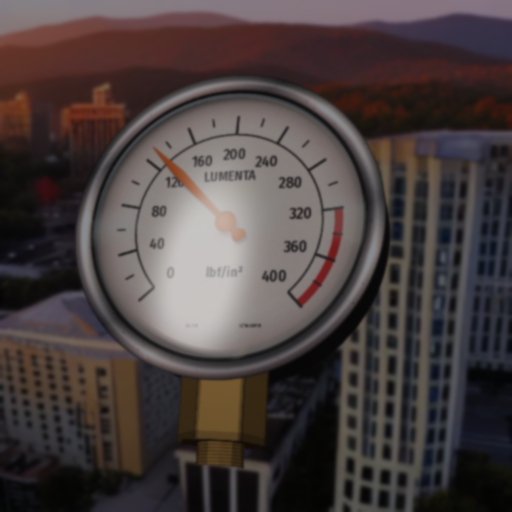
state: 130psi
